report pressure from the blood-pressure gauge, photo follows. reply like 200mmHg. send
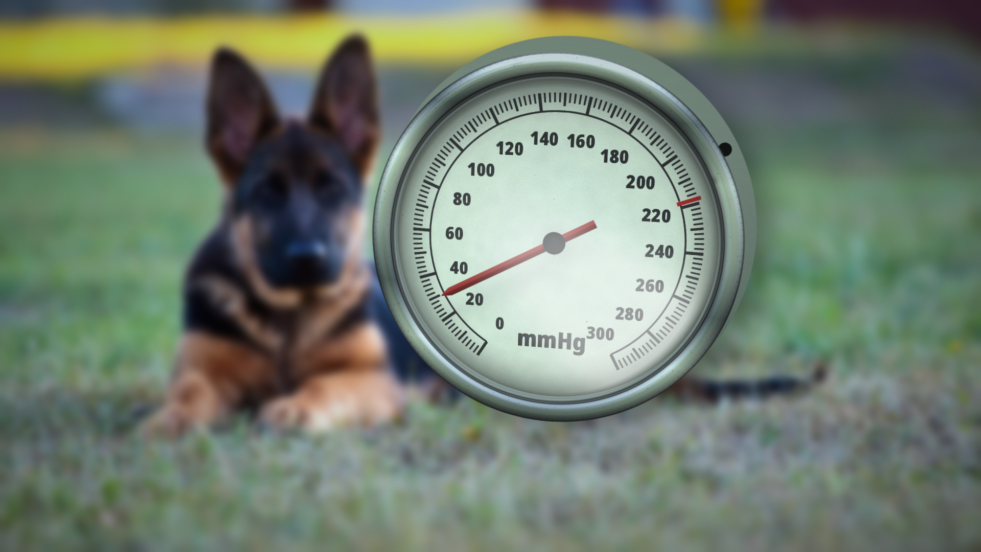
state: 30mmHg
